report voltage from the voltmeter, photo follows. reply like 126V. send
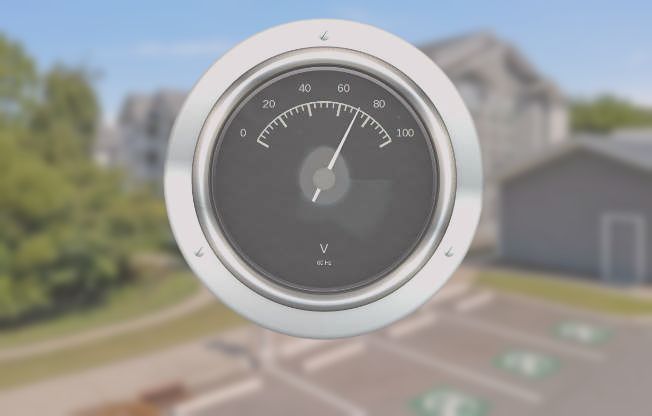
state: 72V
